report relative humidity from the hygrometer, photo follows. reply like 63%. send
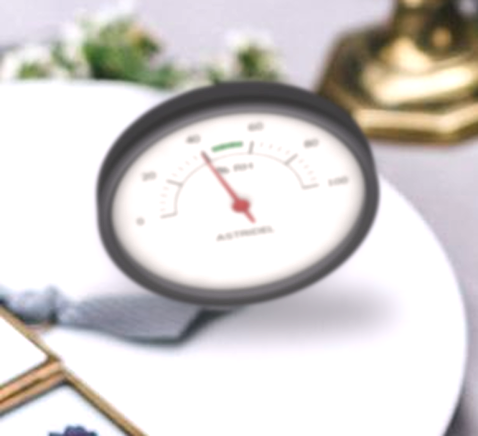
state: 40%
